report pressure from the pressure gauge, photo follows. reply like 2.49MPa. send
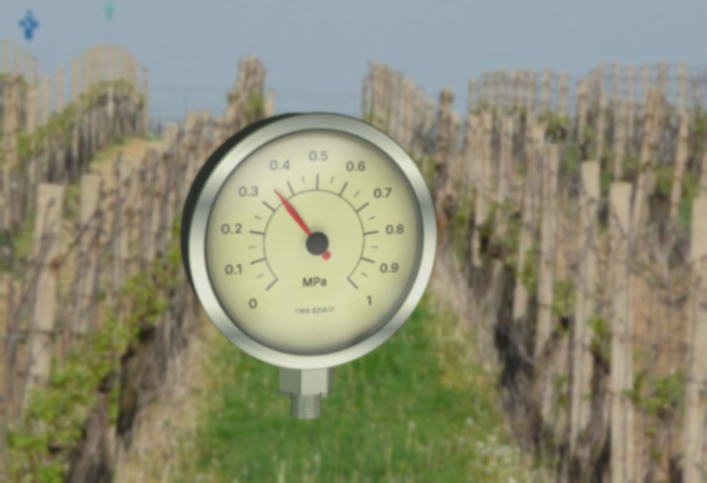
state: 0.35MPa
